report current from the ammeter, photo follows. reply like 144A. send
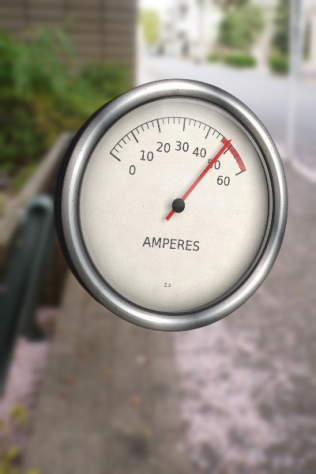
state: 48A
